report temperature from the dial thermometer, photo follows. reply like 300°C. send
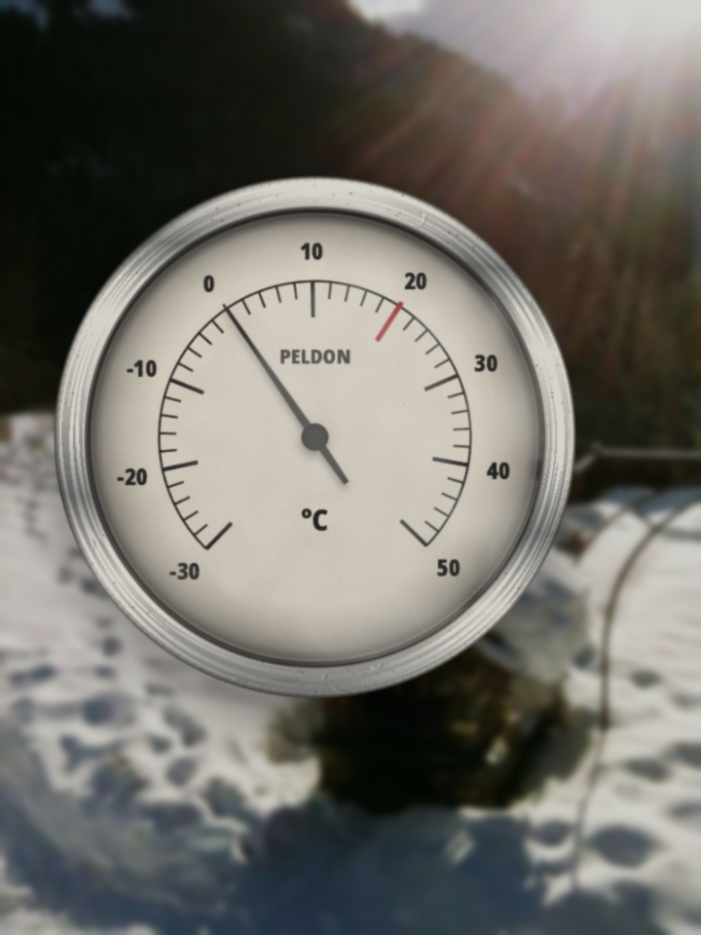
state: 0°C
